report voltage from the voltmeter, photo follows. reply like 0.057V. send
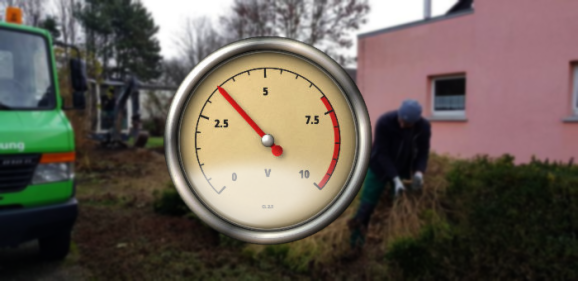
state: 3.5V
